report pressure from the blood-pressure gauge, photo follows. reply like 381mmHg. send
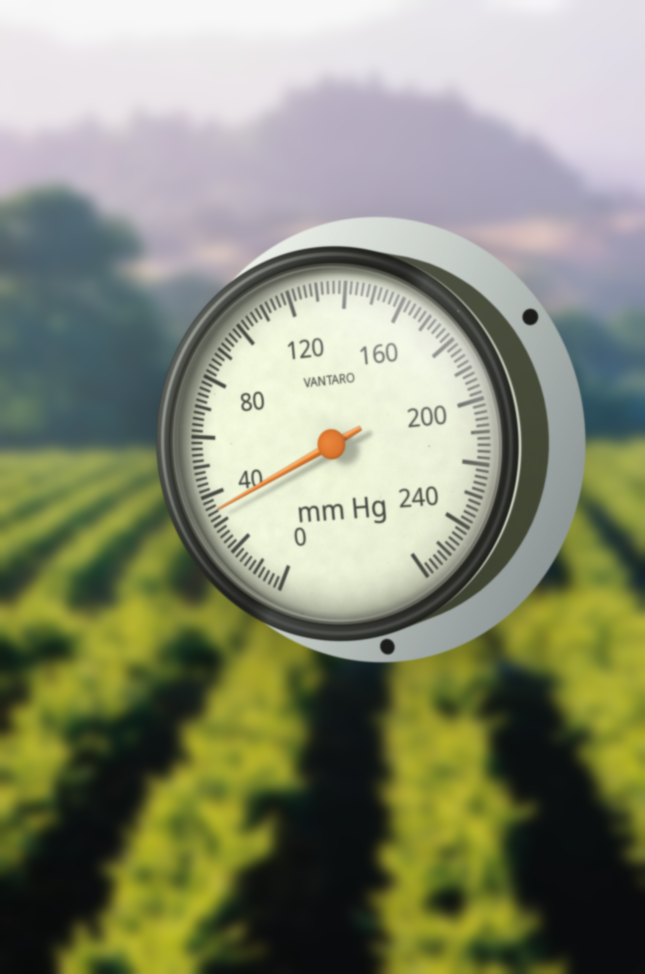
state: 34mmHg
